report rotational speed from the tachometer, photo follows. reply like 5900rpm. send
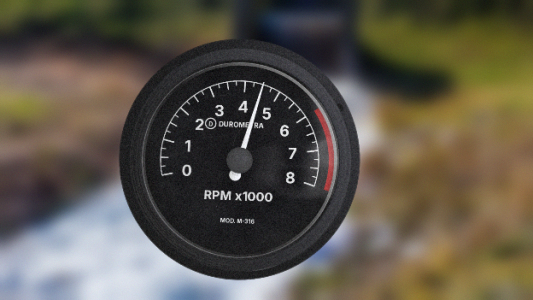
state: 4500rpm
